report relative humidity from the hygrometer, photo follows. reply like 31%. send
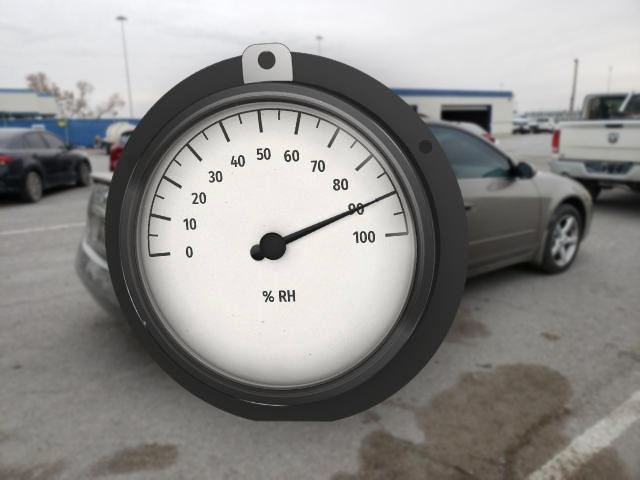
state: 90%
